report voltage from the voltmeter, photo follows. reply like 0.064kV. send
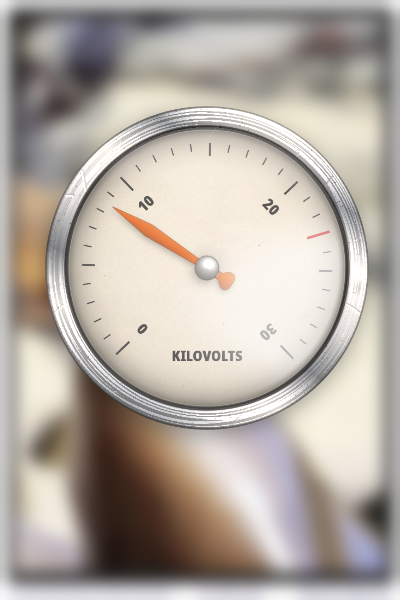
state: 8.5kV
